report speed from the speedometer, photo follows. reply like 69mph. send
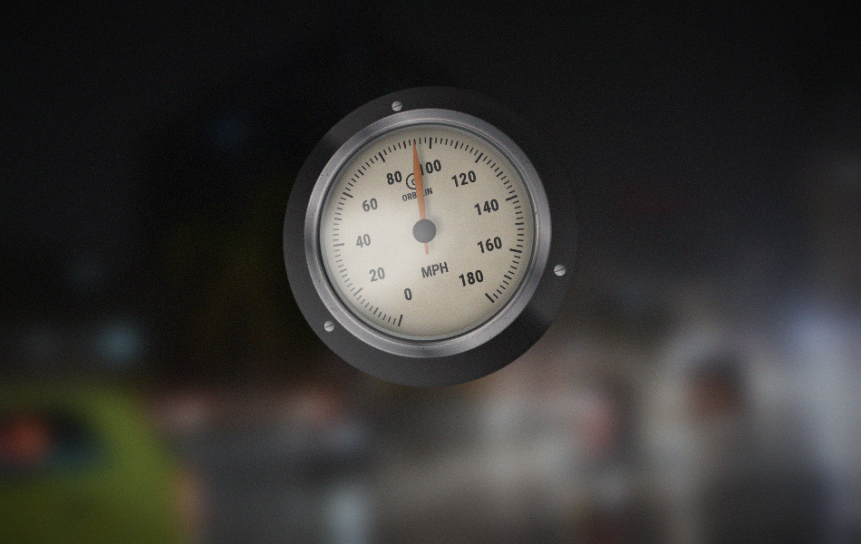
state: 94mph
